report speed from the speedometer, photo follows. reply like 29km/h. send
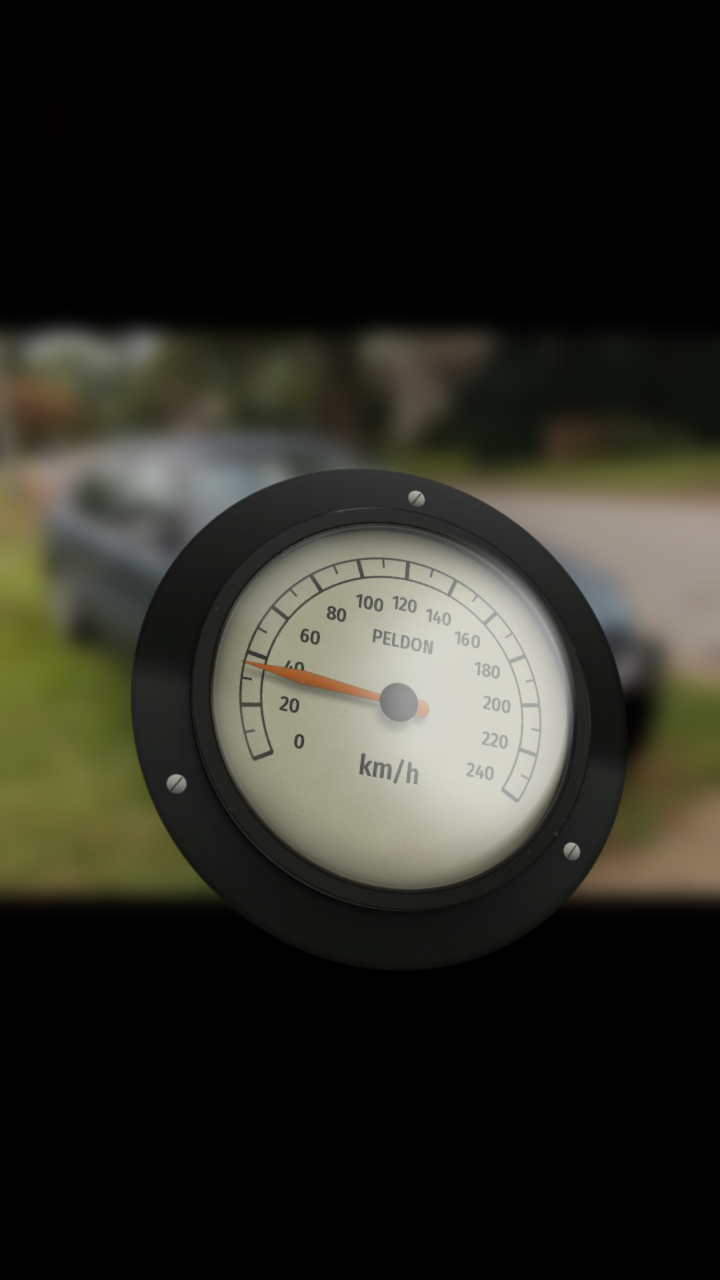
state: 35km/h
